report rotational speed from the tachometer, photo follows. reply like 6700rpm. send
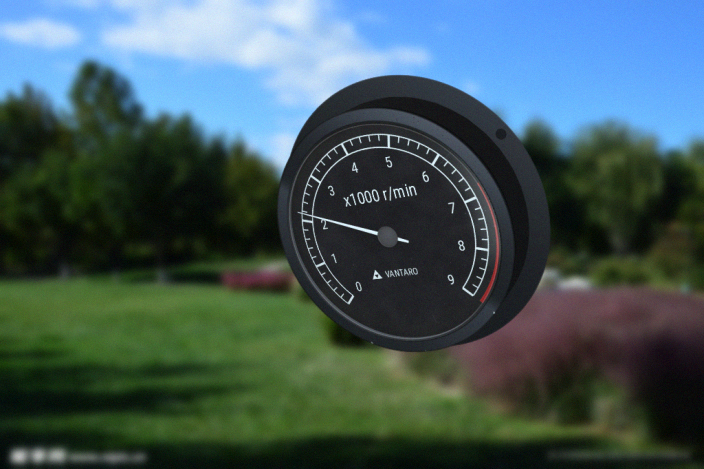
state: 2200rpm
